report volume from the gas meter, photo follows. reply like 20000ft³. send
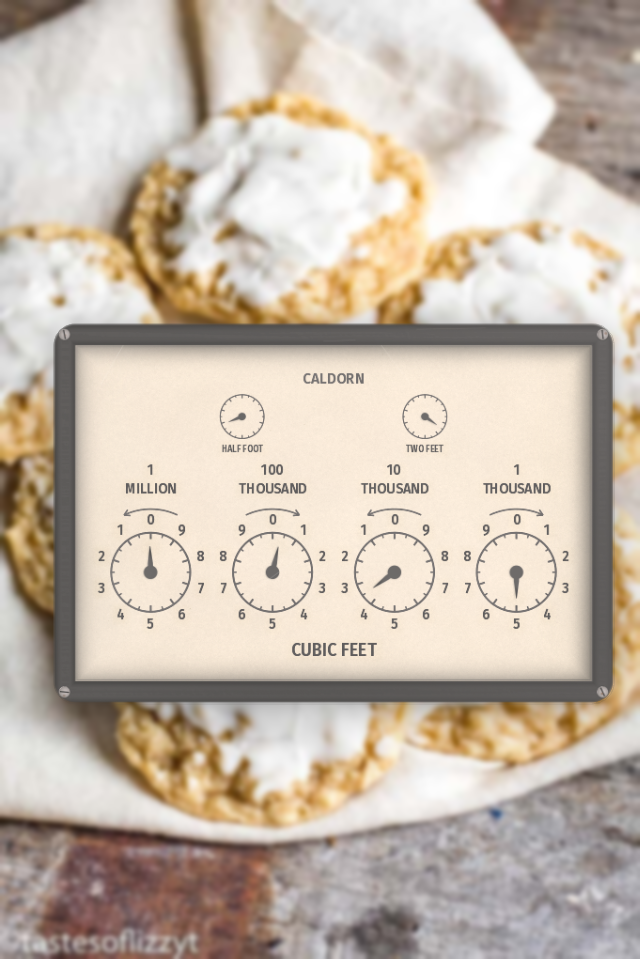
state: 3500ft³
